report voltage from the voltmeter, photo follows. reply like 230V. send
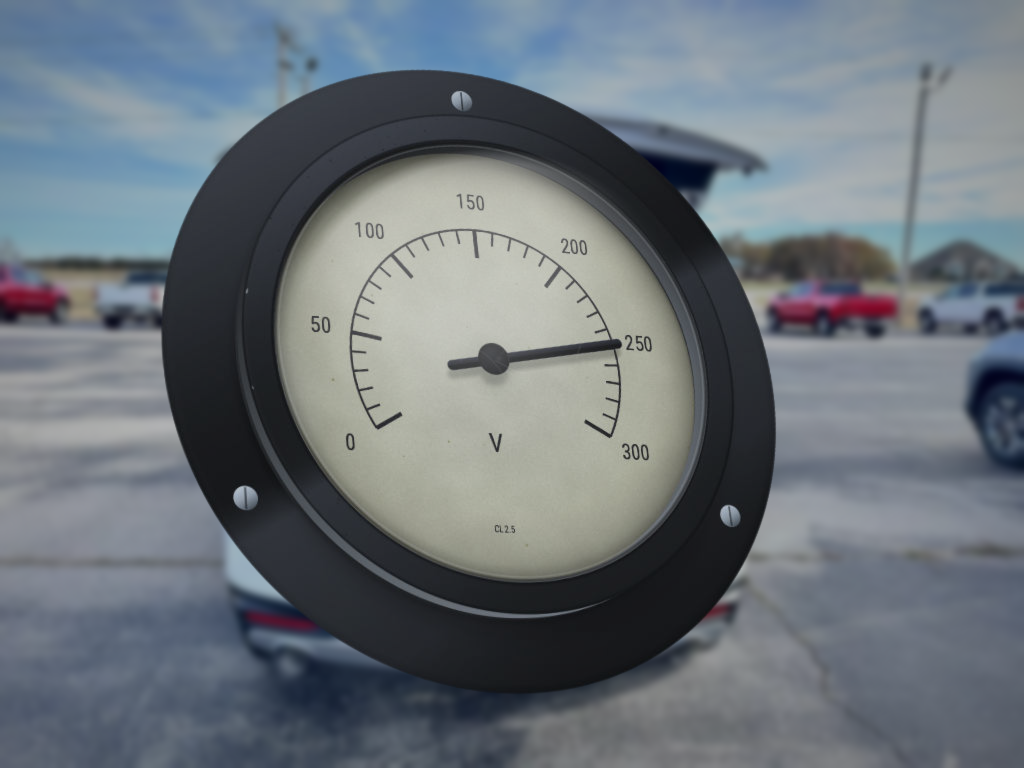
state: 250V
